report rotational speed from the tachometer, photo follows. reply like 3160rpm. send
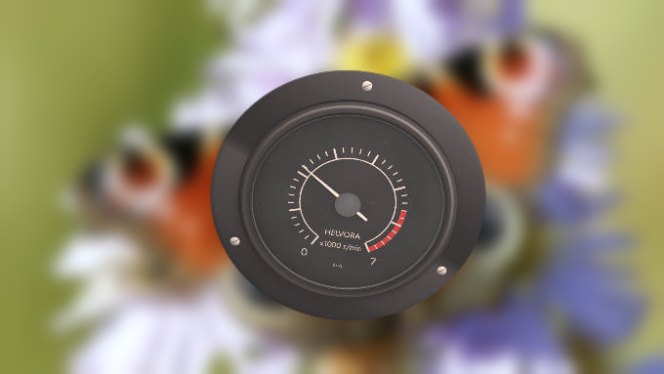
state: 2200rpm
